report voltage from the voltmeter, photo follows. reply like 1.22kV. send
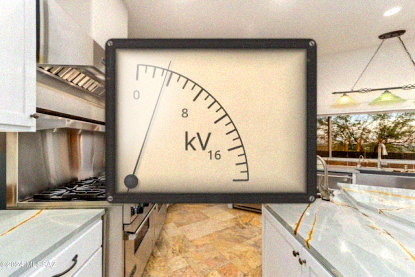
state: 3.5kV
